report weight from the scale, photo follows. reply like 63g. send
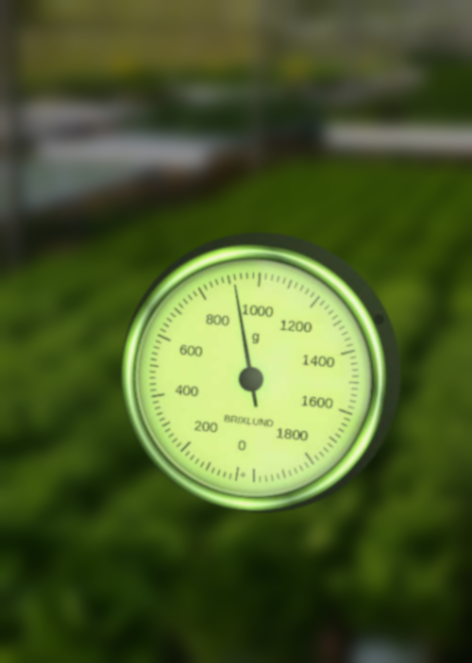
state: 920g
